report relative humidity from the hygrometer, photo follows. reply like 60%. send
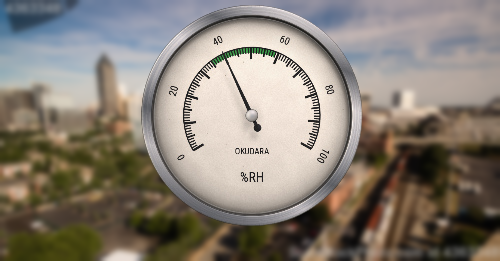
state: 40%
